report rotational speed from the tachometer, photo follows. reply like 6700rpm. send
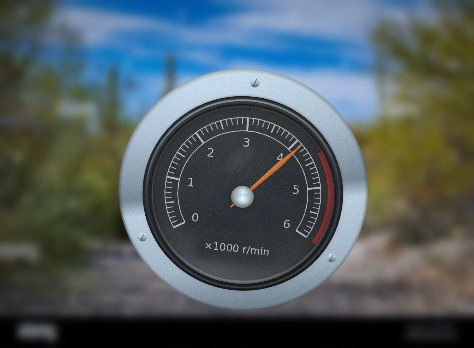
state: 4100rpm
